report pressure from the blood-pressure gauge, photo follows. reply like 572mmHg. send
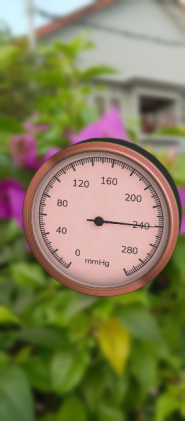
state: 240mmHg
